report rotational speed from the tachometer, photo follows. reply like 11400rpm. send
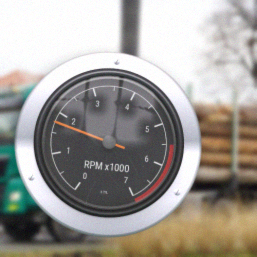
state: 1750rpm
